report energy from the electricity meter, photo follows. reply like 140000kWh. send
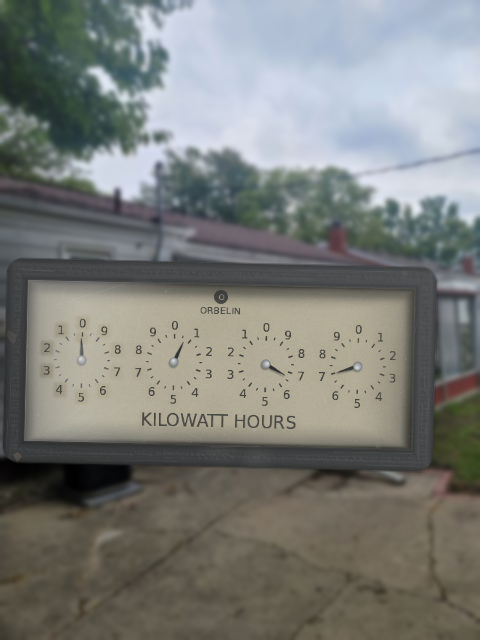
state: 67kWh
